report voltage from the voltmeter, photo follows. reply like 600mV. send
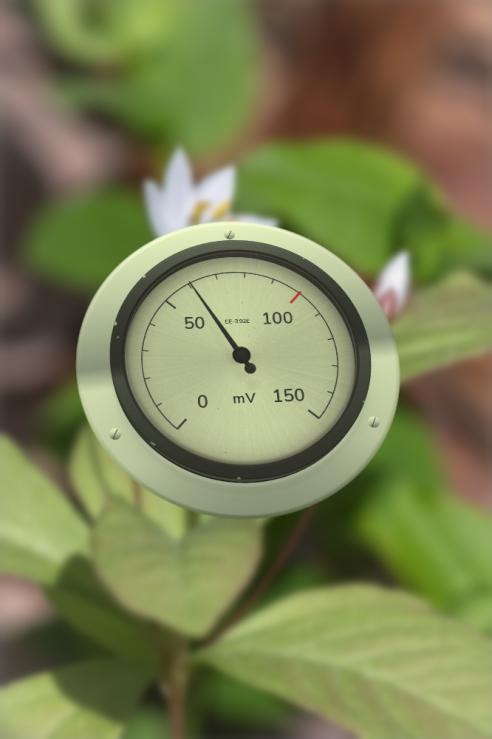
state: 60mV
